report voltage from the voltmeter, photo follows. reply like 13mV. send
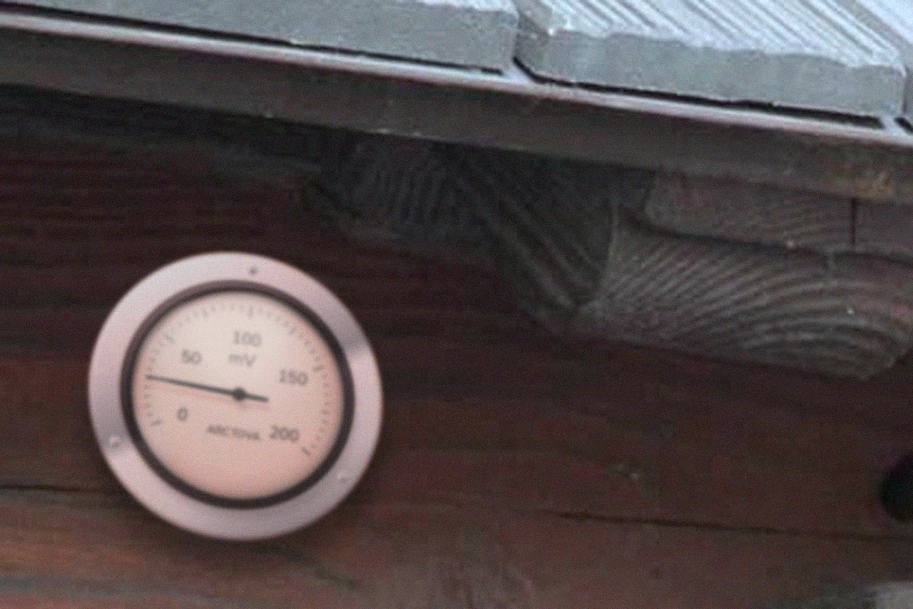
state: 25mV
